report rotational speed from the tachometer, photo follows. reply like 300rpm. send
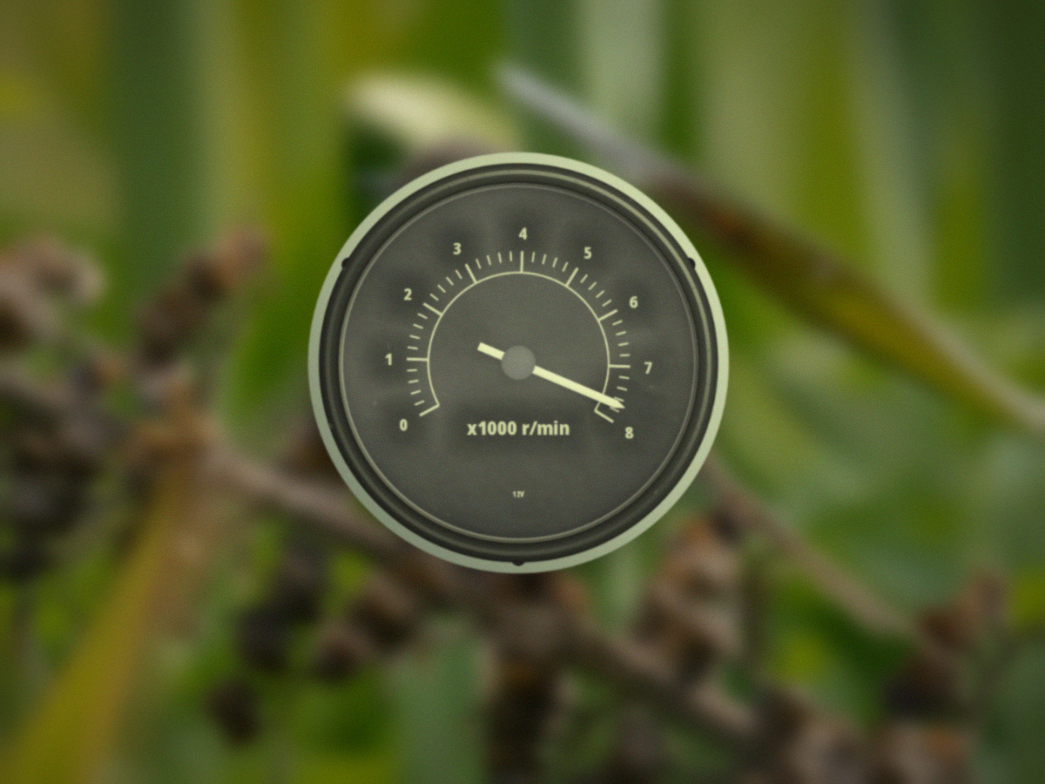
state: 7700rpm
